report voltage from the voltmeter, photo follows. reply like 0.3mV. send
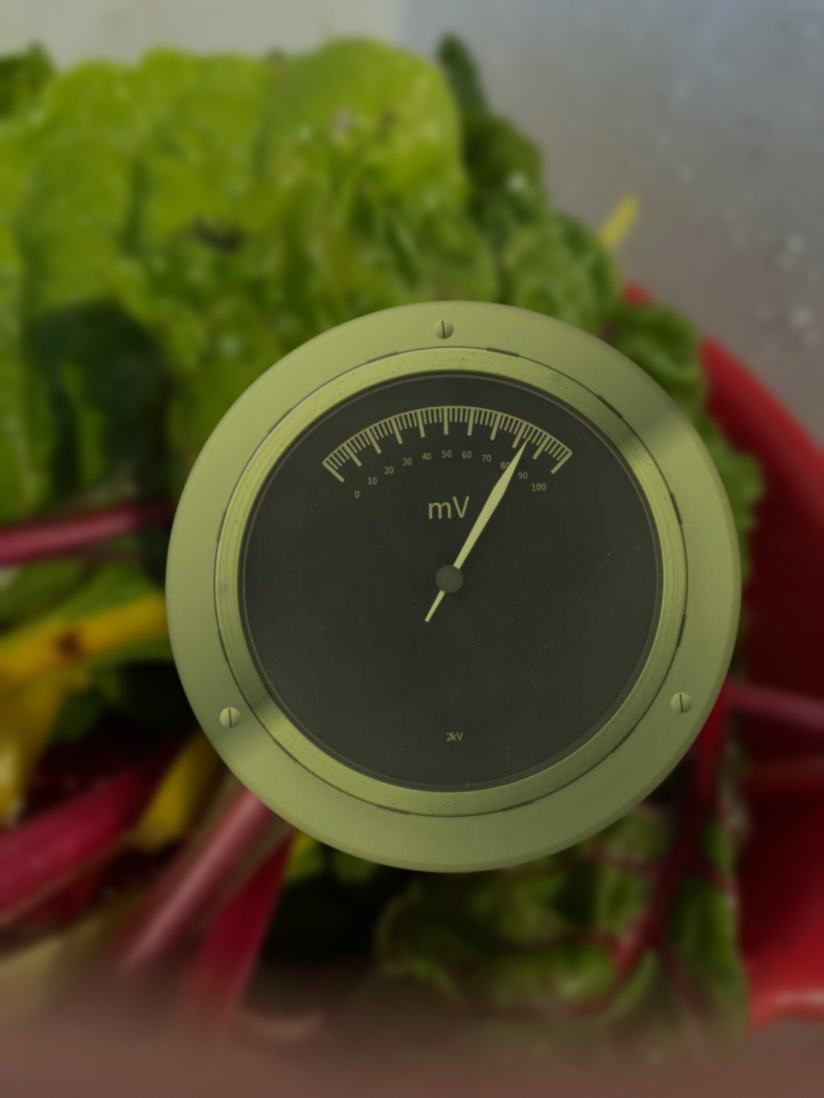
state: 84mV
